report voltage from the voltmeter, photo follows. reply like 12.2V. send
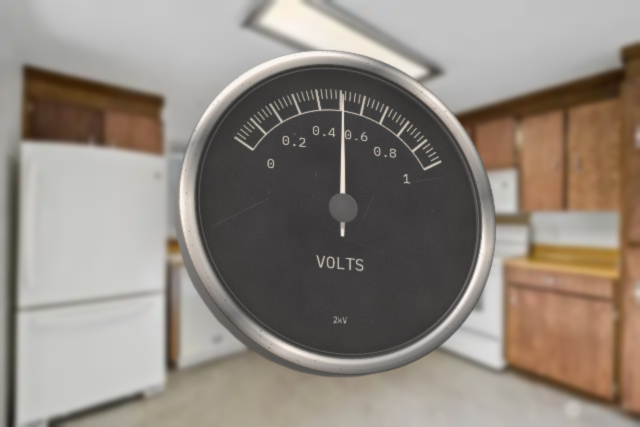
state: 0.5V
